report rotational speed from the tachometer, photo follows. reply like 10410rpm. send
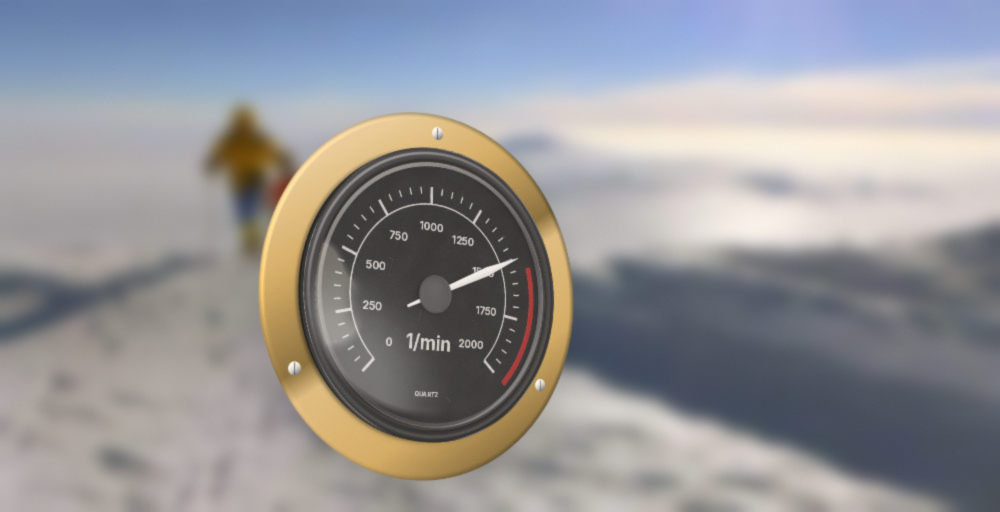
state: 1500rpm
